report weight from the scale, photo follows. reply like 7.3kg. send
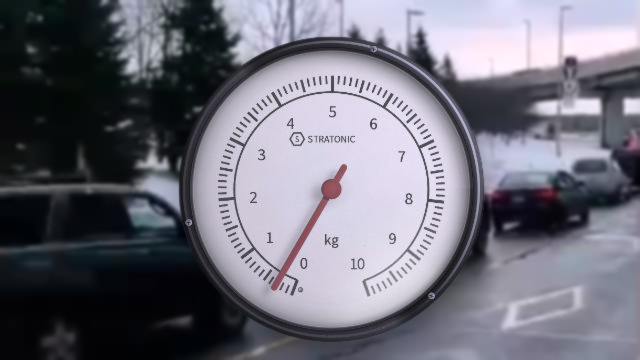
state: 0.3kg
